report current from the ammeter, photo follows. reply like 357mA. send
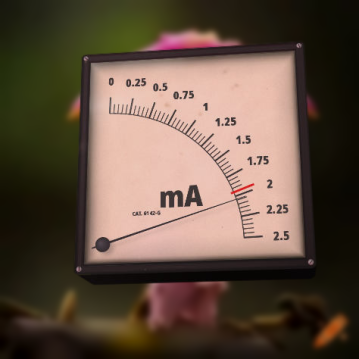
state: 2.05mA
